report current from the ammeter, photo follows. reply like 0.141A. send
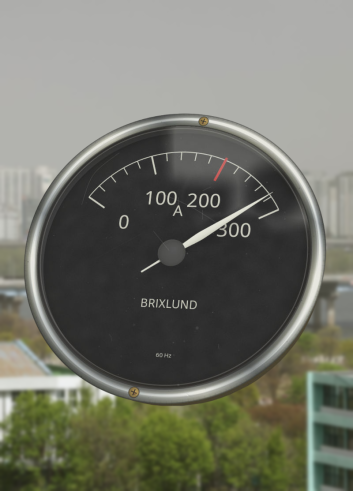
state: 280A
